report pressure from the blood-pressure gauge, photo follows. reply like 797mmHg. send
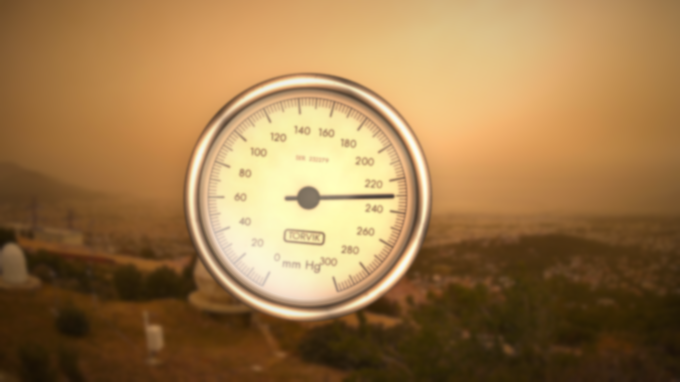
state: 230mmHg
